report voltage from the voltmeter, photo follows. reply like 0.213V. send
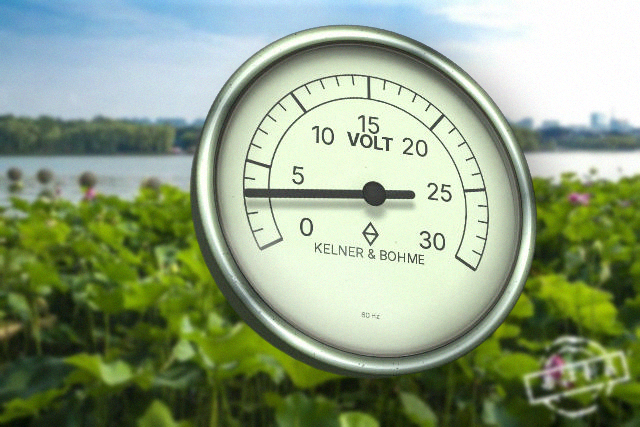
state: 3V
